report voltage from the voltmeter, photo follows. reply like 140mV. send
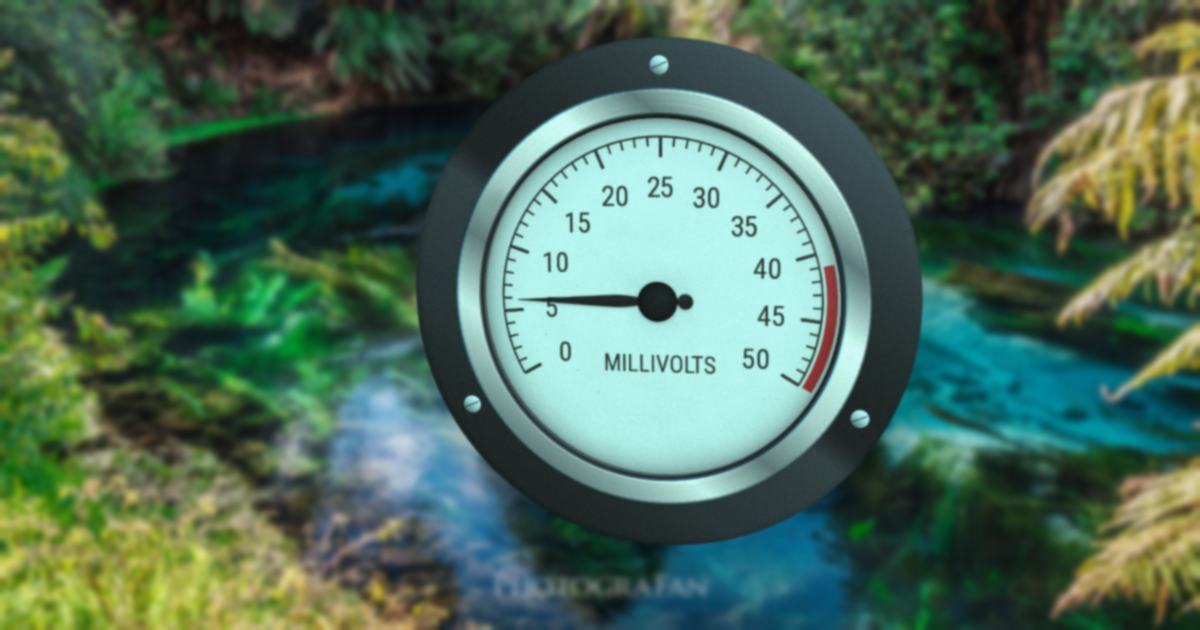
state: 6mV
